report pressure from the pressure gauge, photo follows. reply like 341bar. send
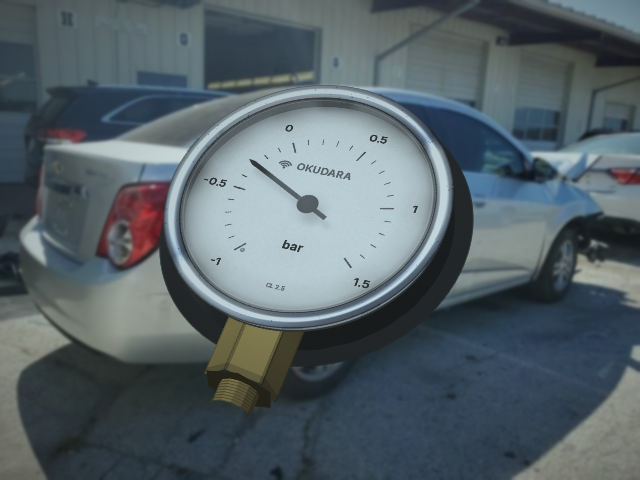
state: -0.3bar
